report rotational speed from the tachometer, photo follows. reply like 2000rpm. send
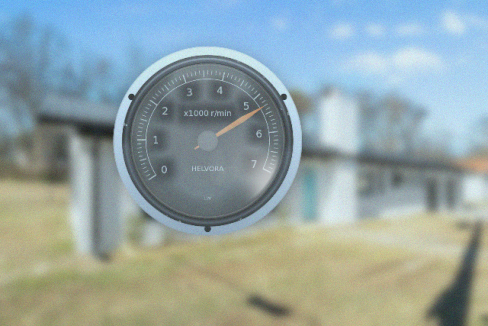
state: 5300rpm
